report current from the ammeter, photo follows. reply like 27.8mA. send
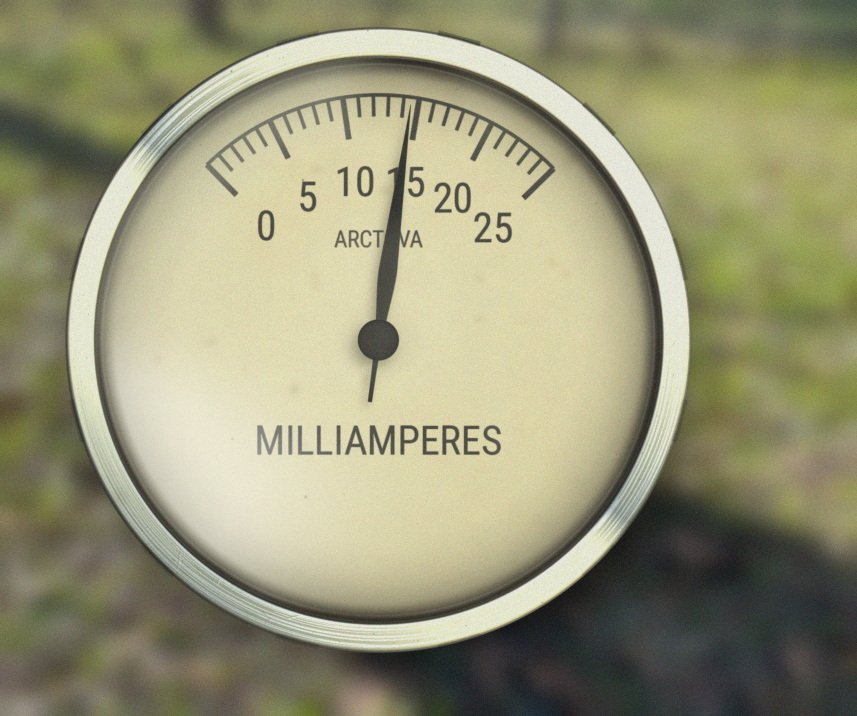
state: 14.5mA
